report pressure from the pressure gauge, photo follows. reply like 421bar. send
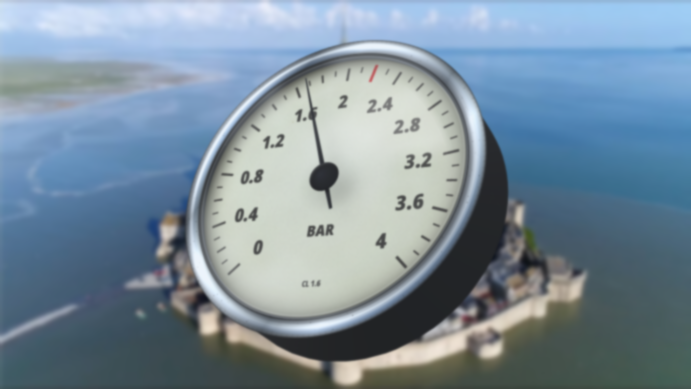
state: 1.7bar
